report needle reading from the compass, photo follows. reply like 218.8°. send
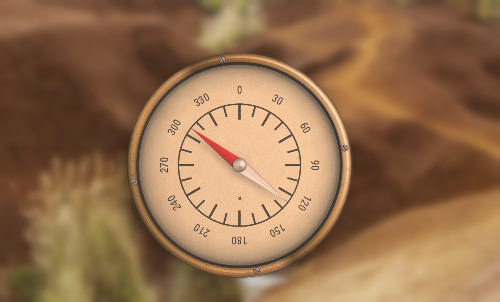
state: 307.5°
